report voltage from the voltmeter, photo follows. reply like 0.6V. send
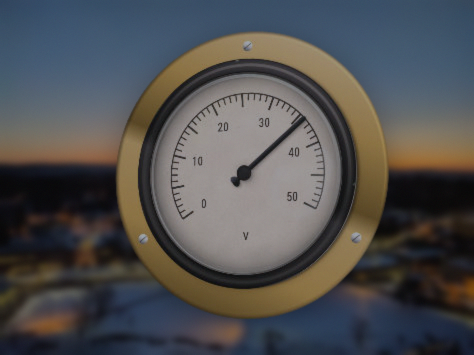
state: 36V
